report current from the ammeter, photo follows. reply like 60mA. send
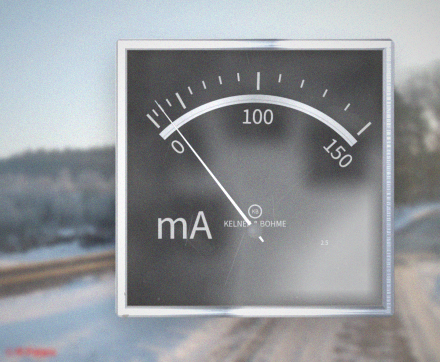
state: 30mA
